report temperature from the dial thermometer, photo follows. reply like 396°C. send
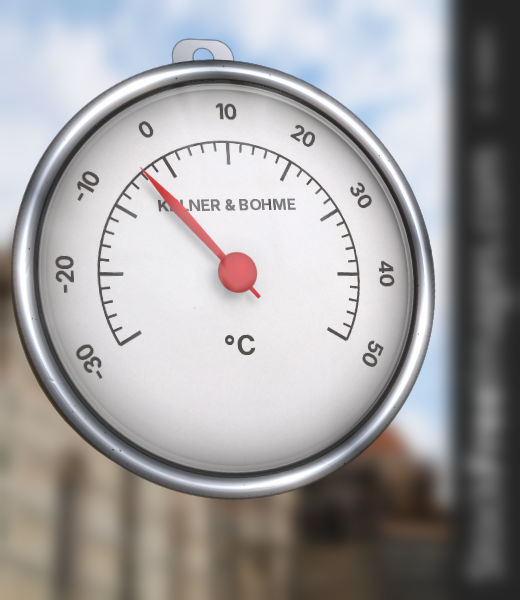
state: -4°C
